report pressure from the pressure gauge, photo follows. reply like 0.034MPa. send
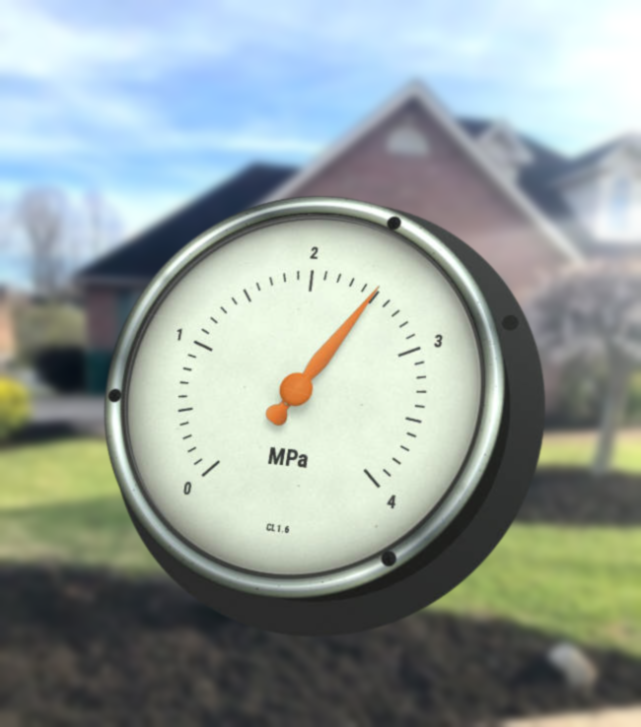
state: 2.5MPa
